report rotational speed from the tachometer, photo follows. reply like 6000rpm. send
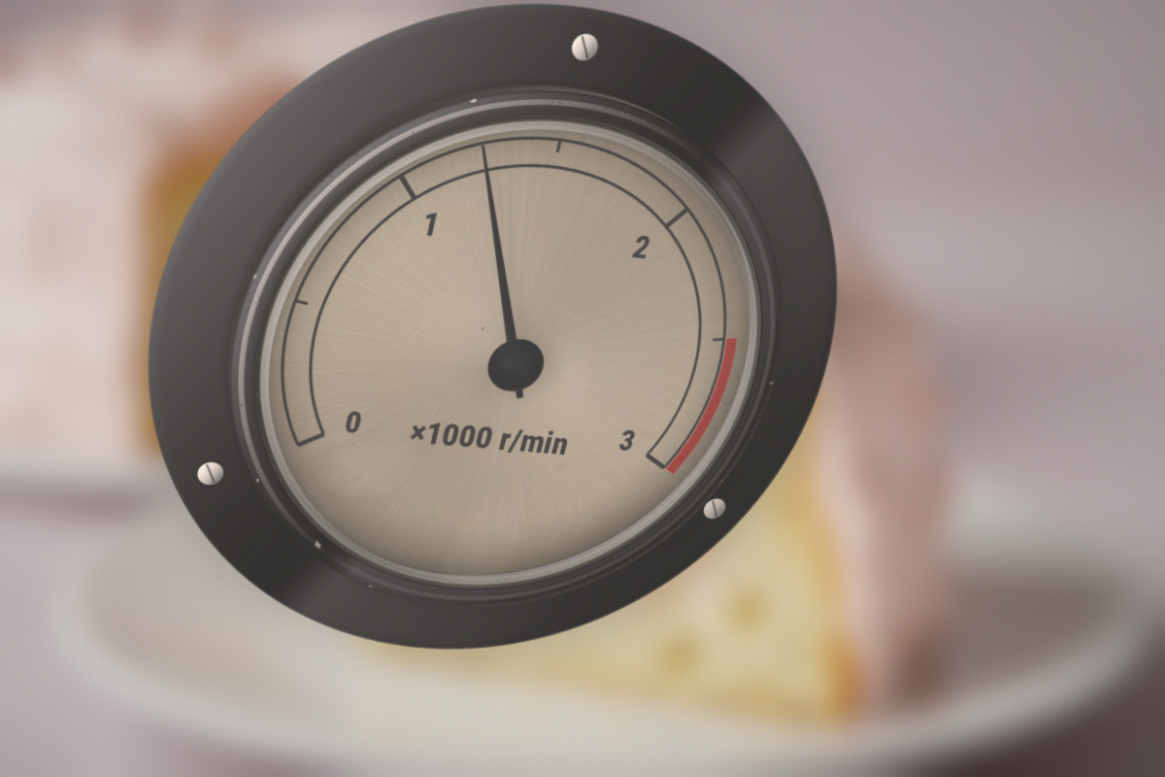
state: 1250rpm
